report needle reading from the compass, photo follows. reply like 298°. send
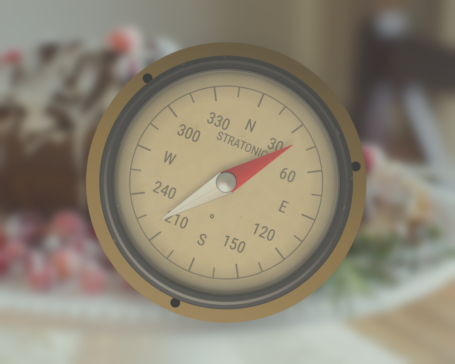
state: 37.5°
